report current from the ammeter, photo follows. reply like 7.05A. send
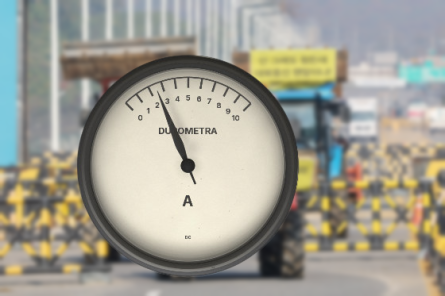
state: 2.5A
